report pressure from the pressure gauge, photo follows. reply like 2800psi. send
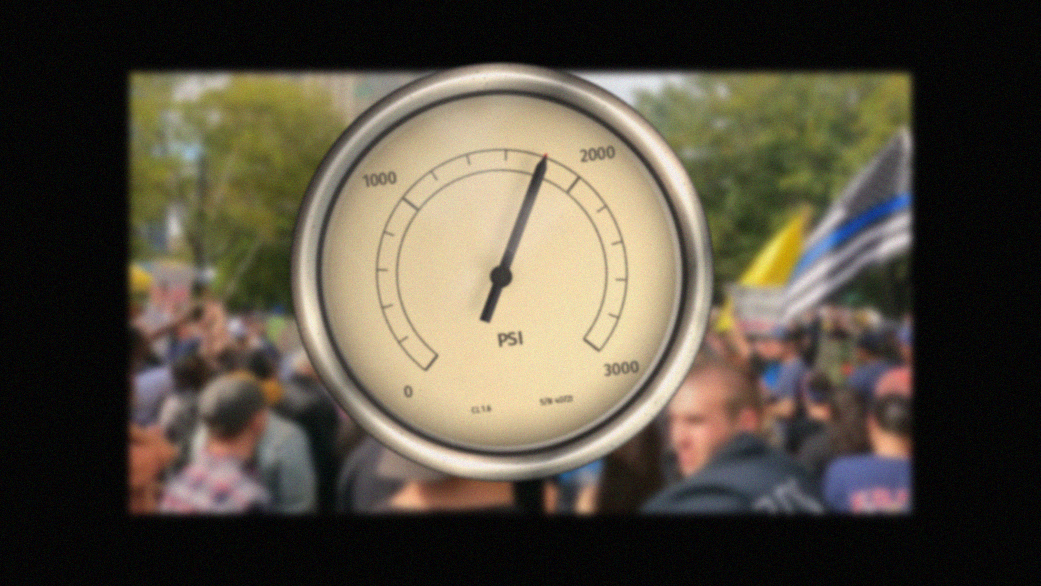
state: 1800psi
